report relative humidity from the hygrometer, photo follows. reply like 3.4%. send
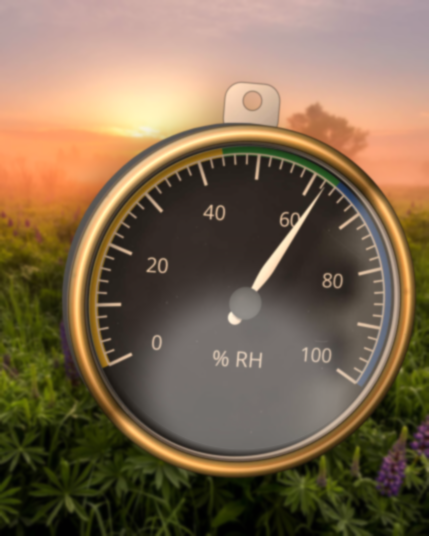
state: 62%
